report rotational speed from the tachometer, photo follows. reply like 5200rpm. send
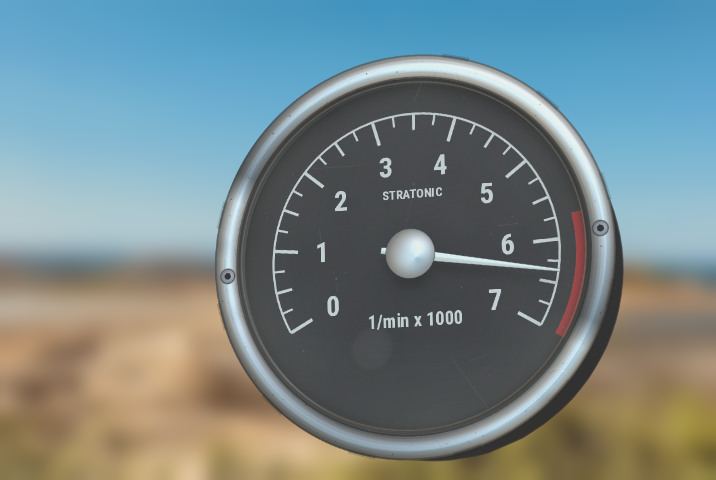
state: 6375rpm
